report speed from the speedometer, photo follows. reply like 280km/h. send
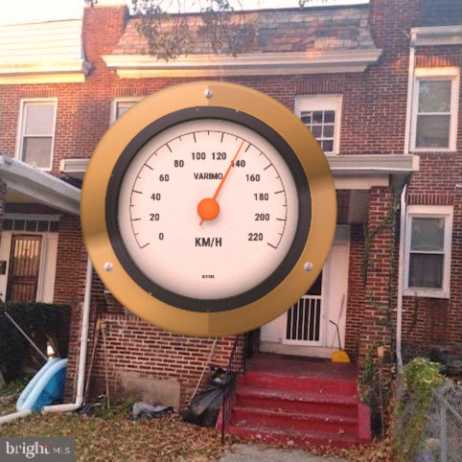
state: 135km/h
